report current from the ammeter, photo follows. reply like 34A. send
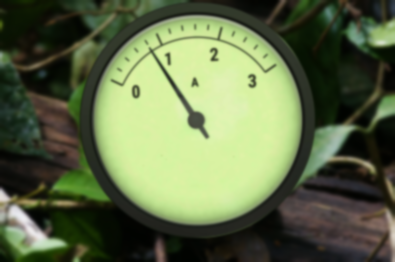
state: 0.8A
